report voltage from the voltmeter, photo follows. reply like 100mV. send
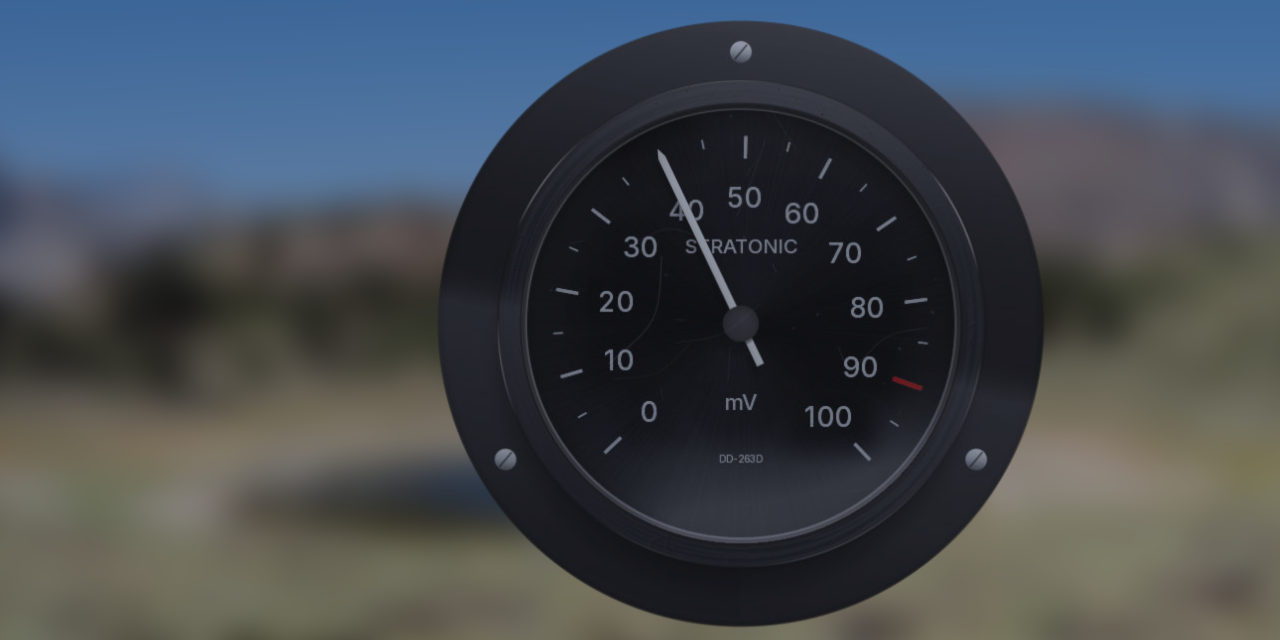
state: 40mV
